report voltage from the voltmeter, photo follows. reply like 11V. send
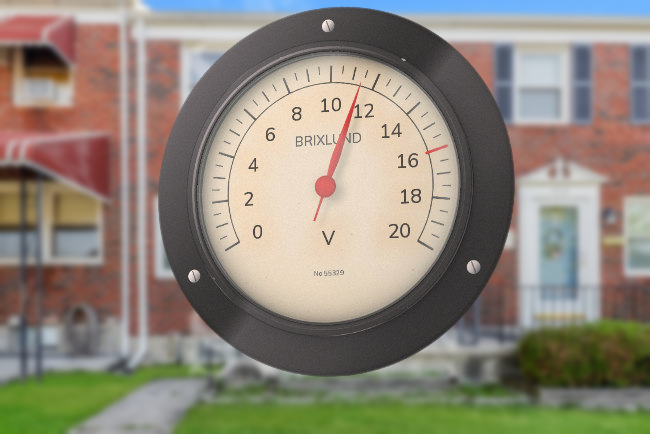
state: 11.5V
